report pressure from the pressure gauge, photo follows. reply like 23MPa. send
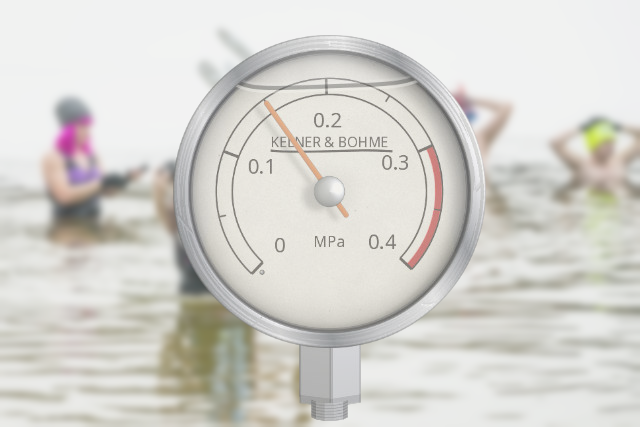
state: 0.15MPa
